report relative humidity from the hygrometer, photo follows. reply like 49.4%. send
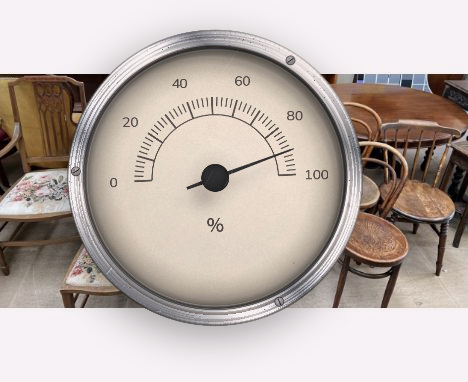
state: 90%
